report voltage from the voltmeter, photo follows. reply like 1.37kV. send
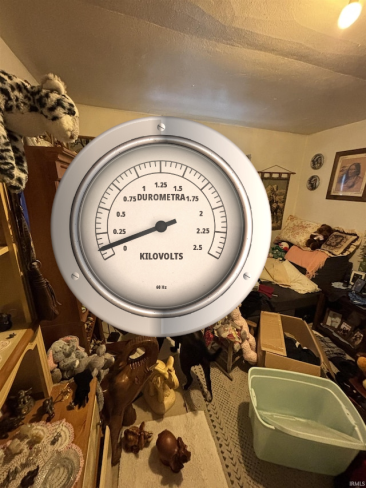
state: 0.1kV
